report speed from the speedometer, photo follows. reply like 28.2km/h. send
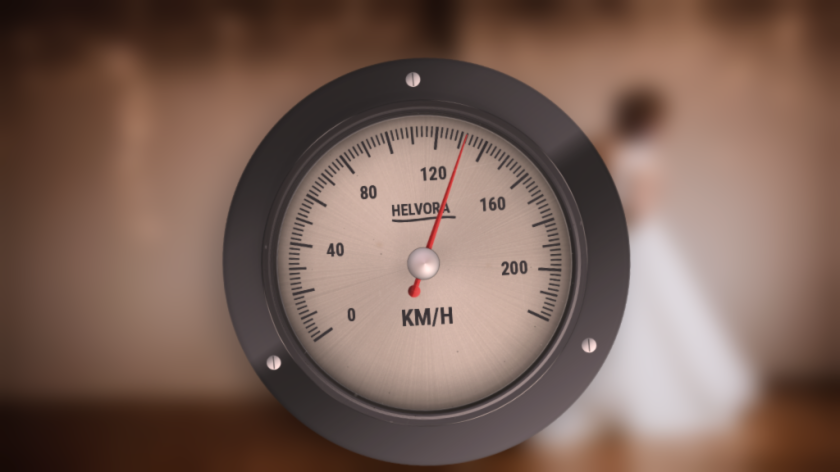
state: 132km/h
